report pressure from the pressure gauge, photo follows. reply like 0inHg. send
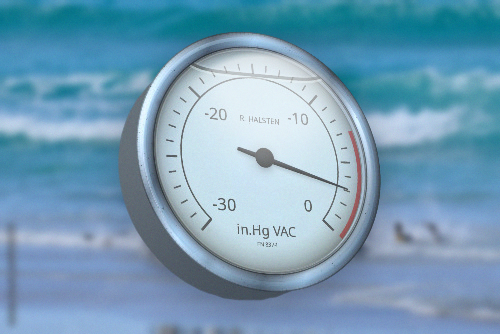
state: -3inHg
